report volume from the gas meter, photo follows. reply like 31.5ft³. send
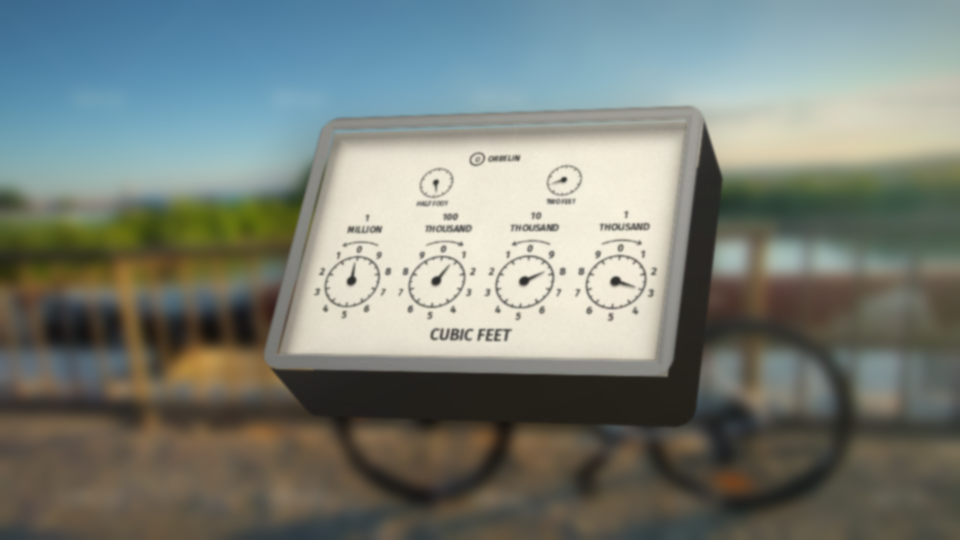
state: 8300ft³
